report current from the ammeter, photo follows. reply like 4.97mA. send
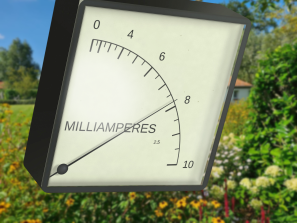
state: 7.75mA
